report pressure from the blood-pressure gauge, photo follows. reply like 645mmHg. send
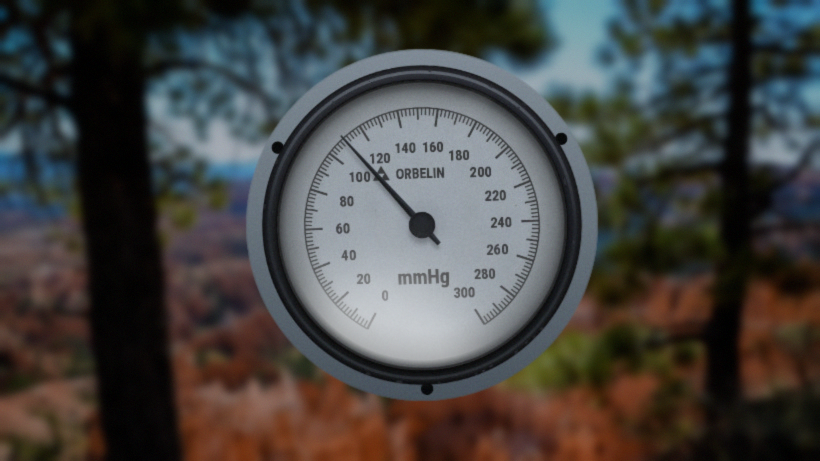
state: 110mmHg
